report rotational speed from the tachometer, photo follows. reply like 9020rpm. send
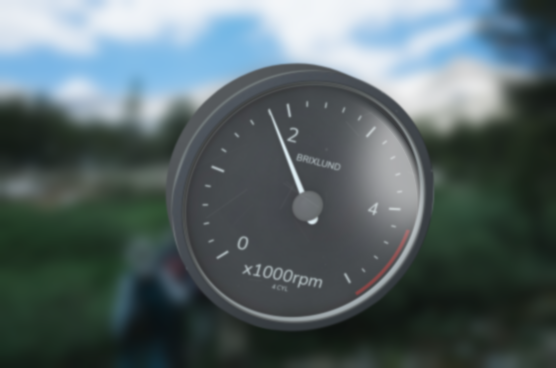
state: 1800rpm
